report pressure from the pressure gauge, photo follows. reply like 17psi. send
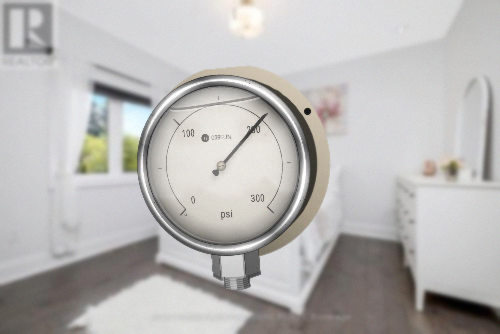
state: 200psi
